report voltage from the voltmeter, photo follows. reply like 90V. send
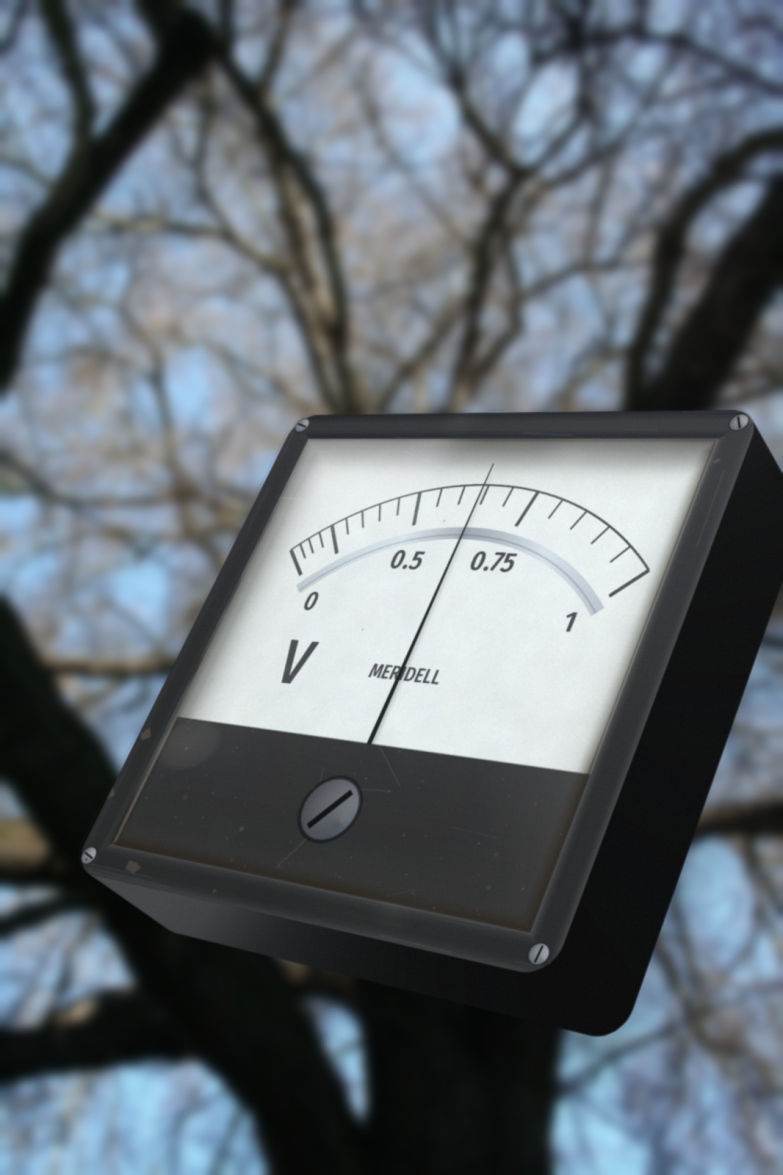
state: 0.65V
